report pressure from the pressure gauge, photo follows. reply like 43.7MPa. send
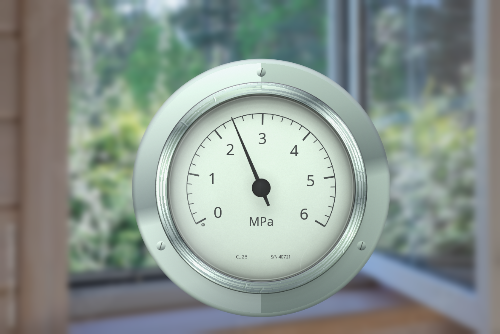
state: 2.4MPa
